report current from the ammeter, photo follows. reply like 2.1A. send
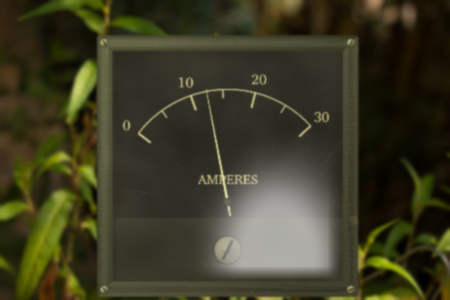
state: 12.5A
